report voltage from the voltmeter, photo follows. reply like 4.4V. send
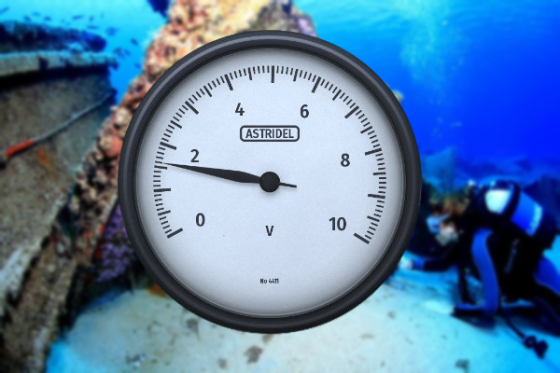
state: 1.6V
